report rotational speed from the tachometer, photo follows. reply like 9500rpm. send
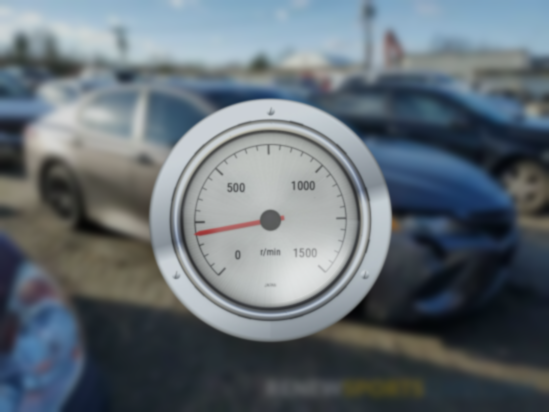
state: 200rpm
